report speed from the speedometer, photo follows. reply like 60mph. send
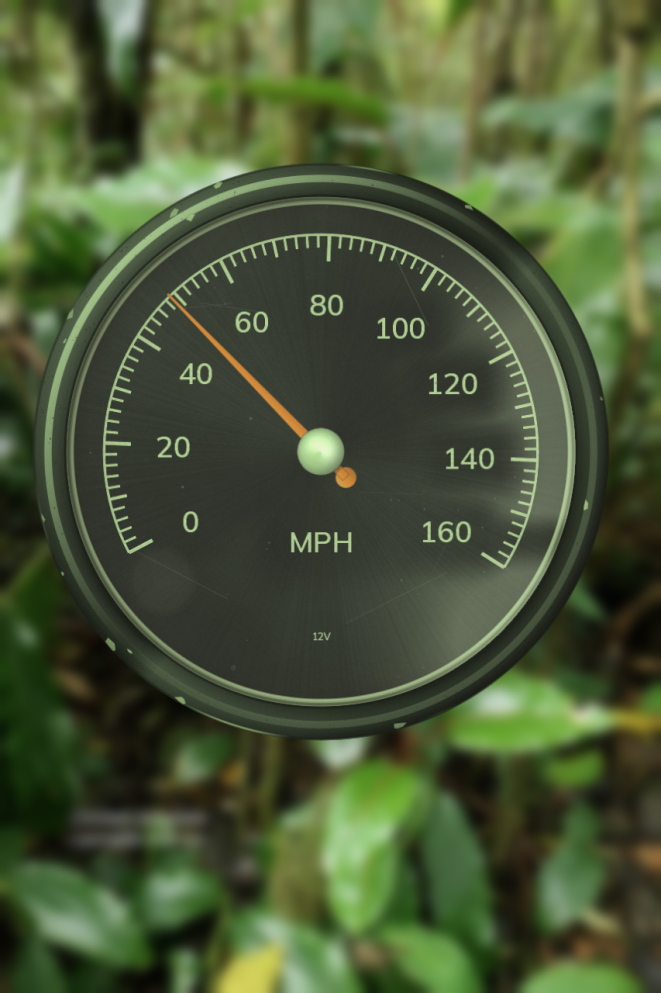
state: 49mph
